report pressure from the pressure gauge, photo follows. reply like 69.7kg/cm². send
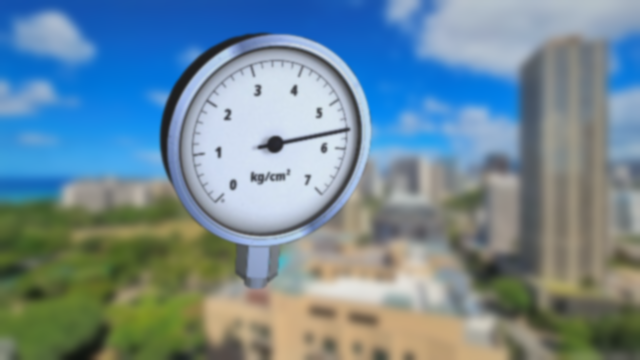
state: 5.6kg/cm²
